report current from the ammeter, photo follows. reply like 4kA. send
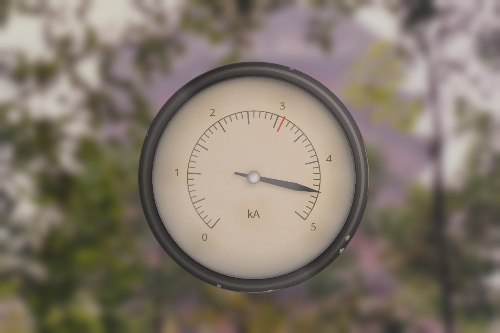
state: 4.5kA
